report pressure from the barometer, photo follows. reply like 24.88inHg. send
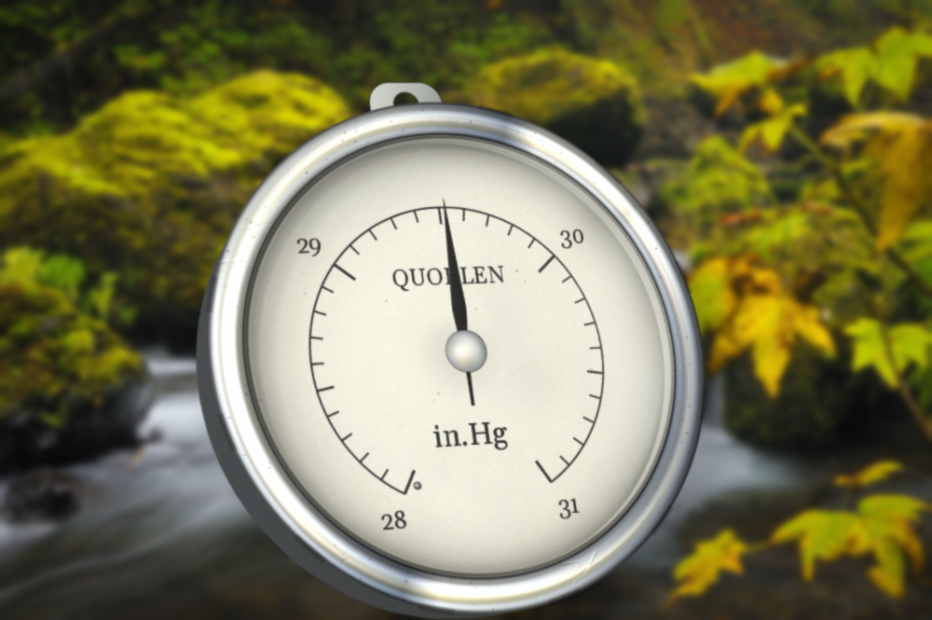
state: 29.5inHg
